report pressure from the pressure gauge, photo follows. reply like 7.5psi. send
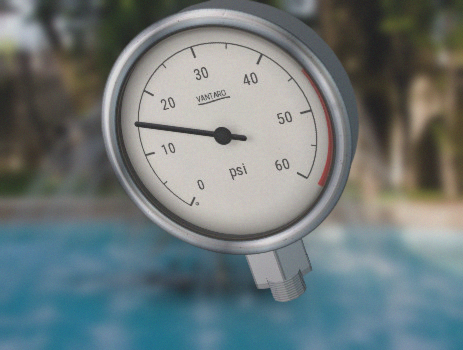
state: 15psi
